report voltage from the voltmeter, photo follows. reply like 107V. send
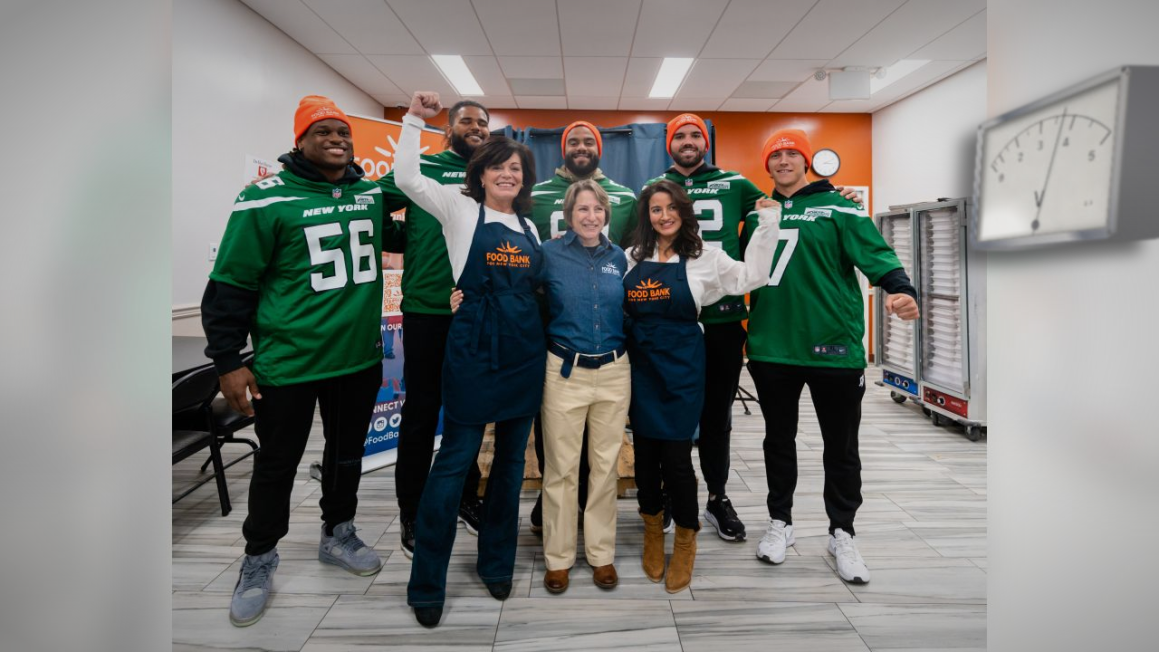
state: 3.75V
